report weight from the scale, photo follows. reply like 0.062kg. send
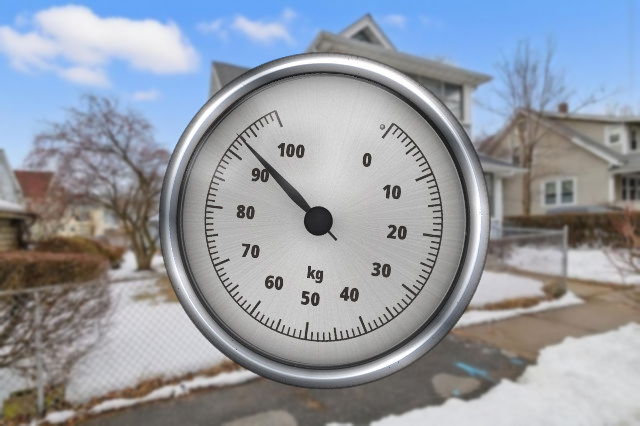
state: 93kg
